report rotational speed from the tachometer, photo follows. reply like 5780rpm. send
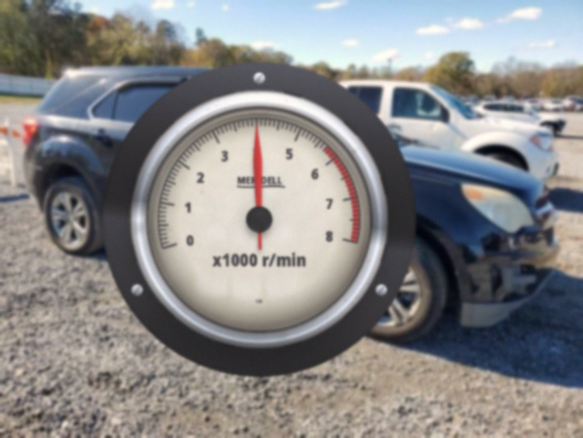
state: 4000rpm
